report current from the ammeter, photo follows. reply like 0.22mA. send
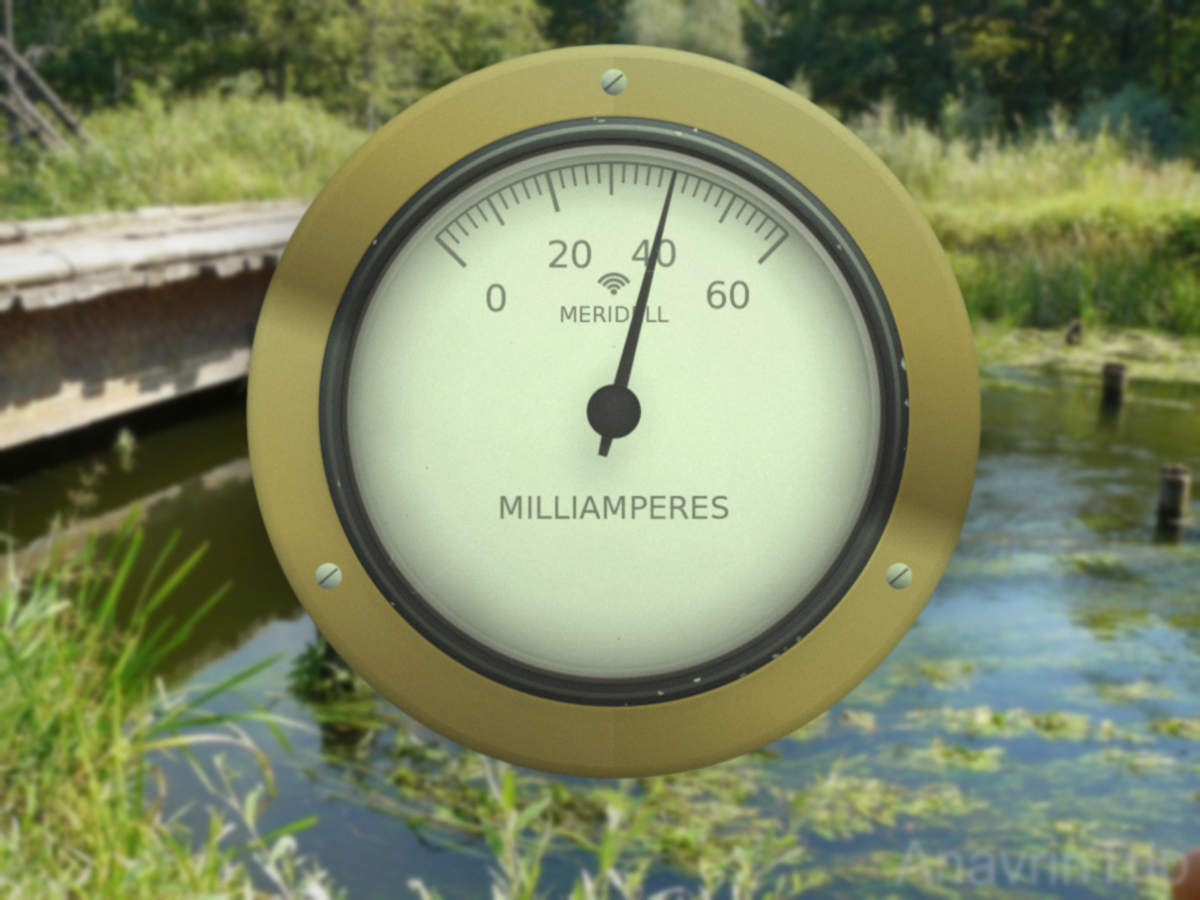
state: 40mA
